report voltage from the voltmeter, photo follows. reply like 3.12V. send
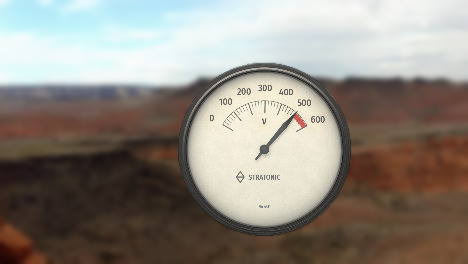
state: 500V
